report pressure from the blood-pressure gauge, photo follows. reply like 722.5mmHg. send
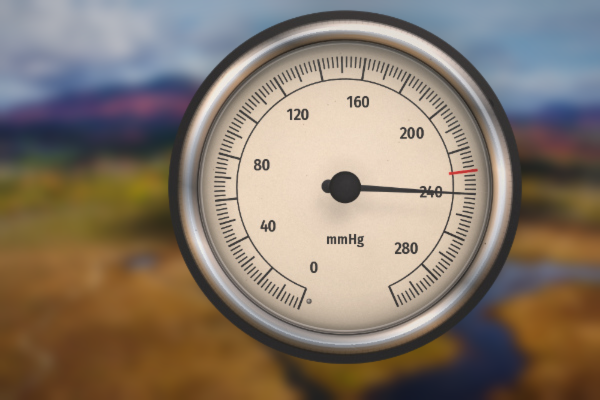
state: 240mmHg
